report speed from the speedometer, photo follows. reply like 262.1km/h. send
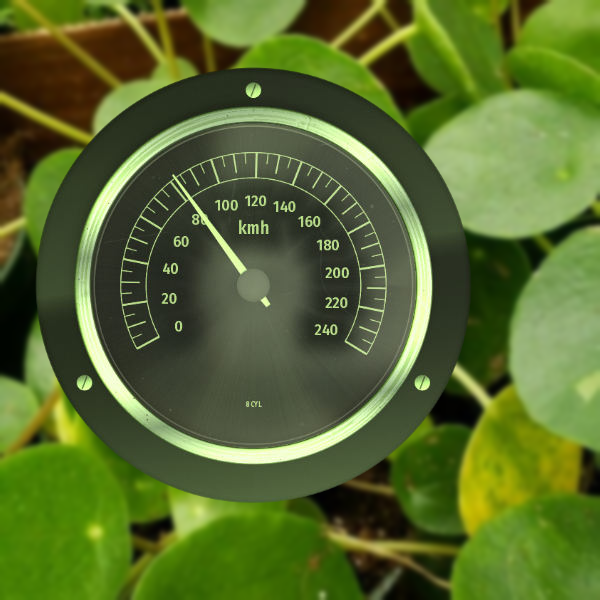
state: 82.5km/h
